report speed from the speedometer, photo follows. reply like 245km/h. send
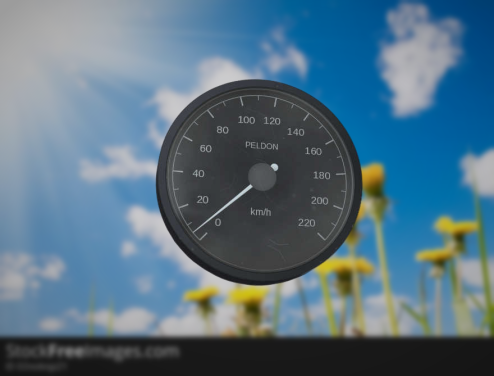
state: 5km/h
